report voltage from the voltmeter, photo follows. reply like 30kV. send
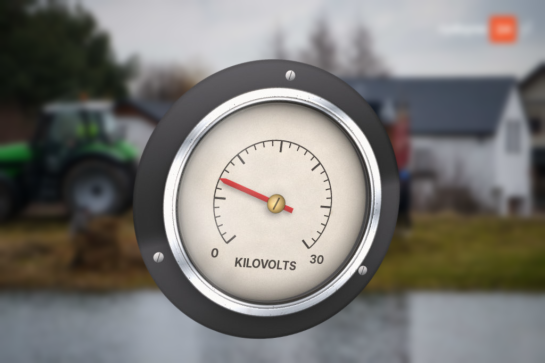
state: 7kV
